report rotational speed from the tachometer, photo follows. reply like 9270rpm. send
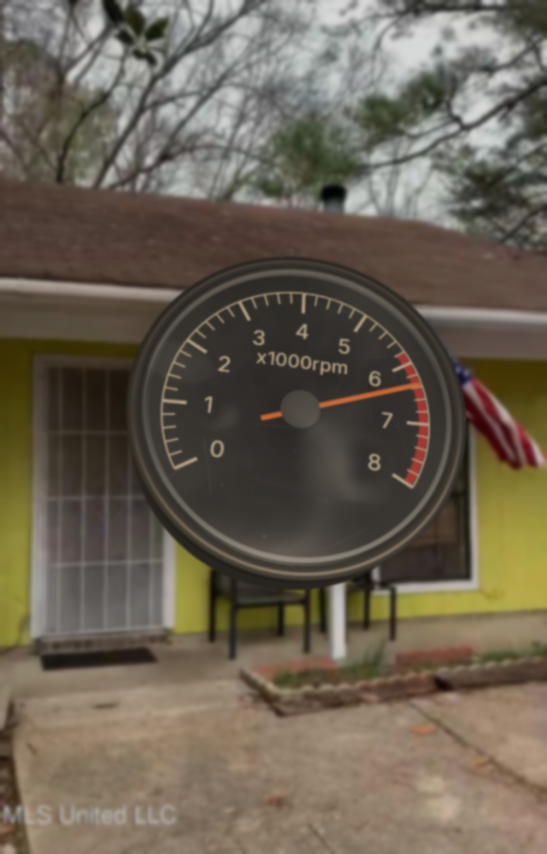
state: 6400rpm
